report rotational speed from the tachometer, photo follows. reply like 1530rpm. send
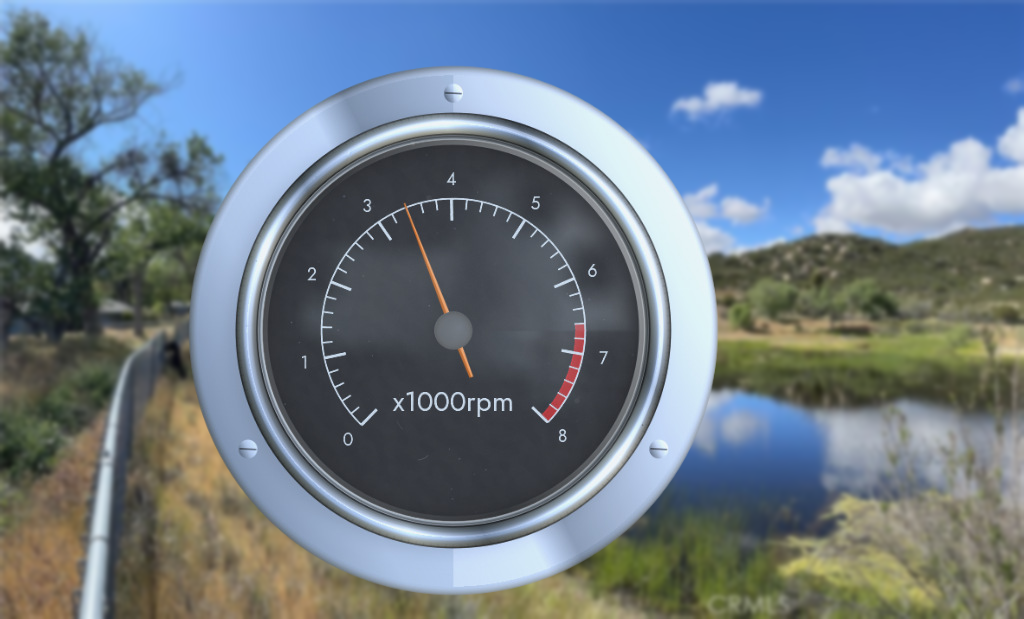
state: 3400rpm
